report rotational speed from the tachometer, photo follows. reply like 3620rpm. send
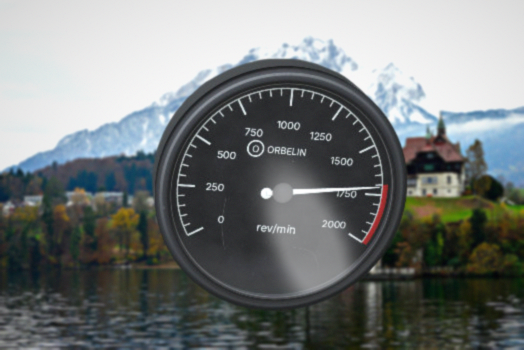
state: 1700rpm
